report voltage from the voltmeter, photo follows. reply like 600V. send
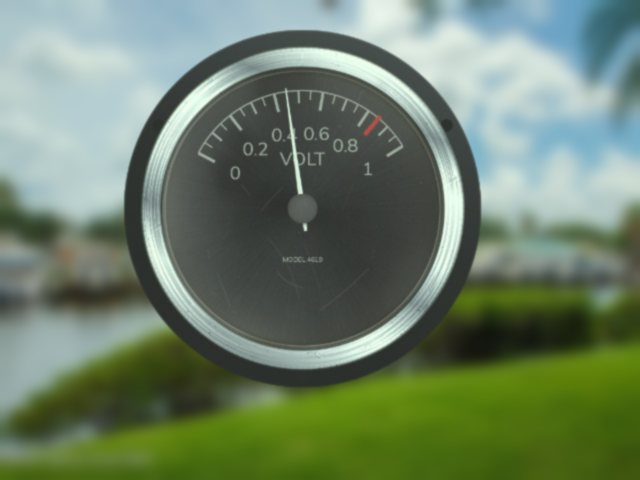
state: 0.45V
